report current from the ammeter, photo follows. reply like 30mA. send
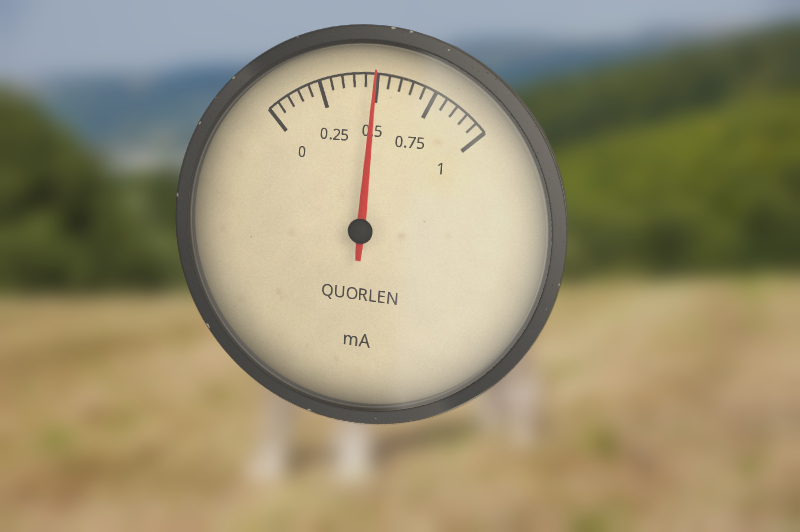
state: 0.5mA
